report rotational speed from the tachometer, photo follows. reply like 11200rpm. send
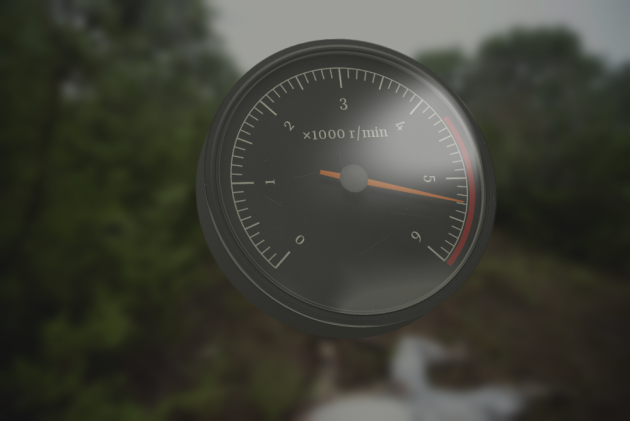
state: 5300rpm
